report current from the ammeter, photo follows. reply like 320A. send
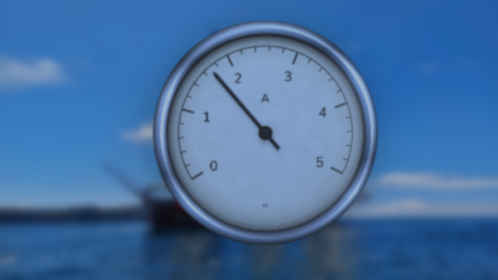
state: 1.7A
